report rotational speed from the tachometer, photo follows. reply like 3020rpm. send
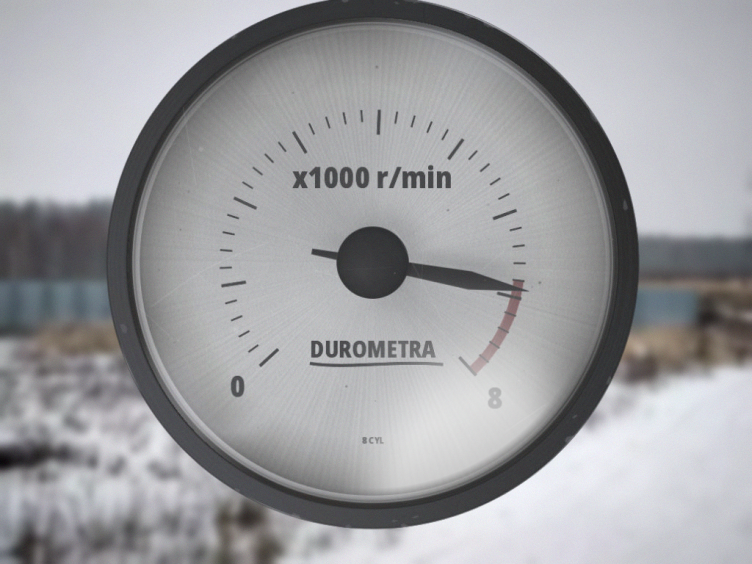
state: 6900rpm
